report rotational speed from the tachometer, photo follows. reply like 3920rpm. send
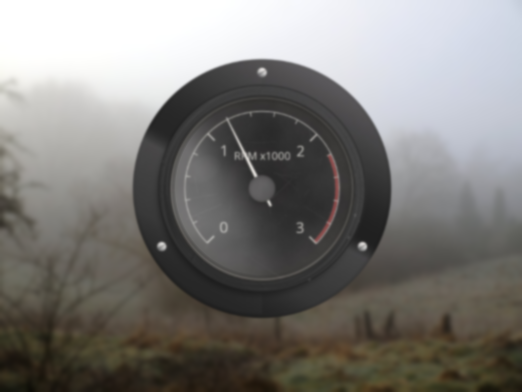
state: 1200rpm
